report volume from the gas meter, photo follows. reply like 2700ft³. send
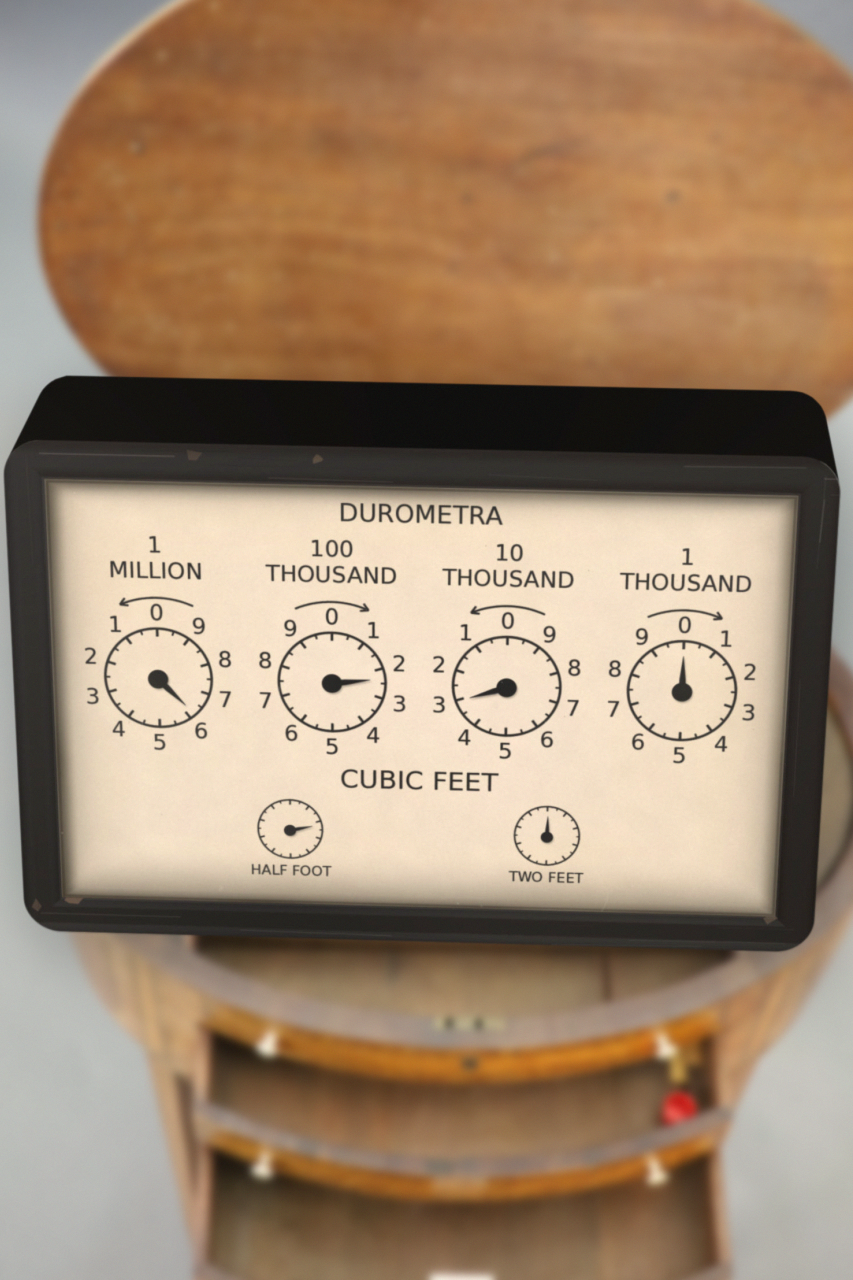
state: 623000ft³
